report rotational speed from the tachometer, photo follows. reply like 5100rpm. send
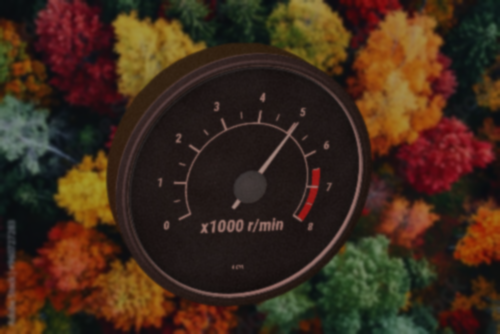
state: 5000rpm
